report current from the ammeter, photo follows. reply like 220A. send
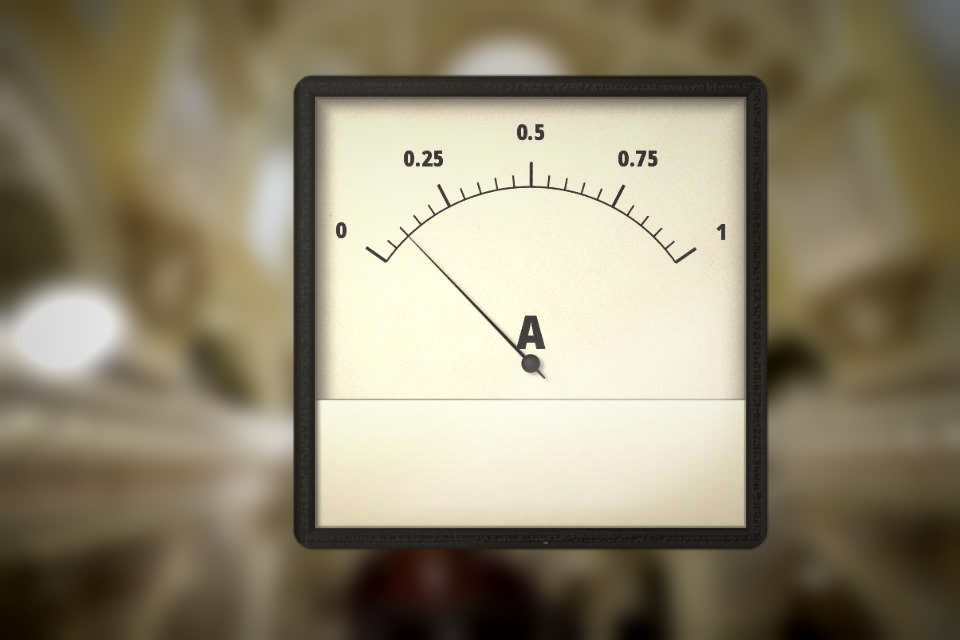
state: 0.1A
